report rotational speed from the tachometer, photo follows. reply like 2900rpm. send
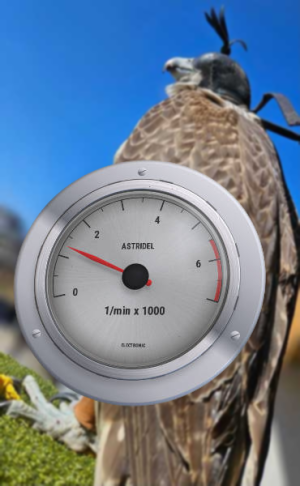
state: 1250rpm
